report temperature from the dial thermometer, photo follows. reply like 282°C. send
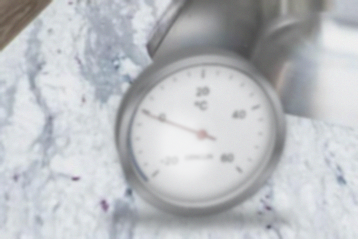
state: 0°C
